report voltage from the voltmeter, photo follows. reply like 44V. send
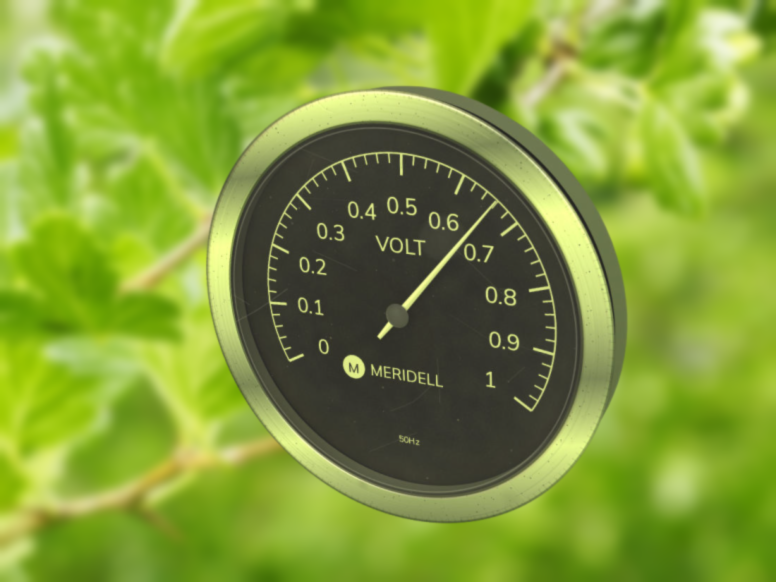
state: 0.66V
